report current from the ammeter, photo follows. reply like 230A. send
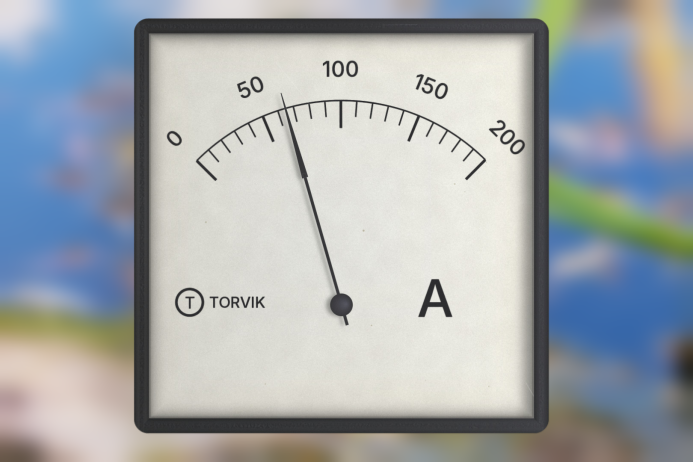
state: 65A
